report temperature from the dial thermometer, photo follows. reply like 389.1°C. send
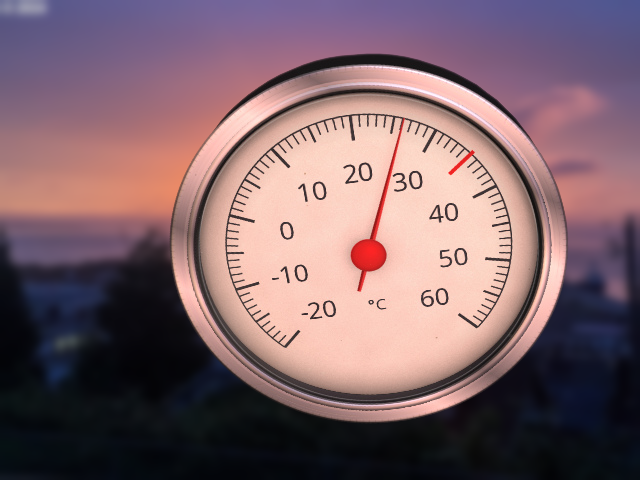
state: 26°C
